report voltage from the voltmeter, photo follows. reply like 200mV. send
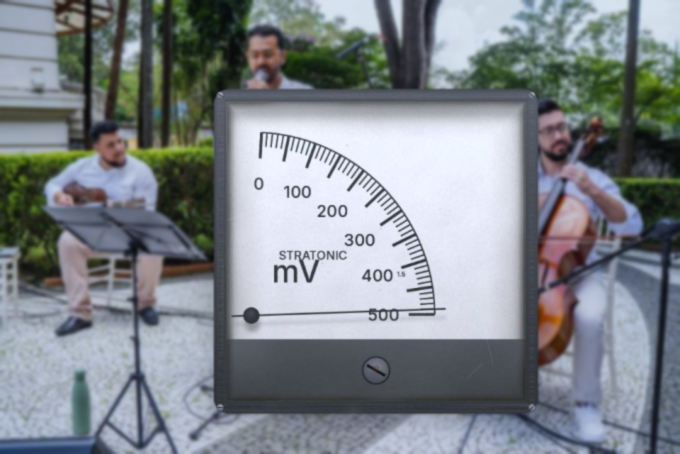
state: 490mV
